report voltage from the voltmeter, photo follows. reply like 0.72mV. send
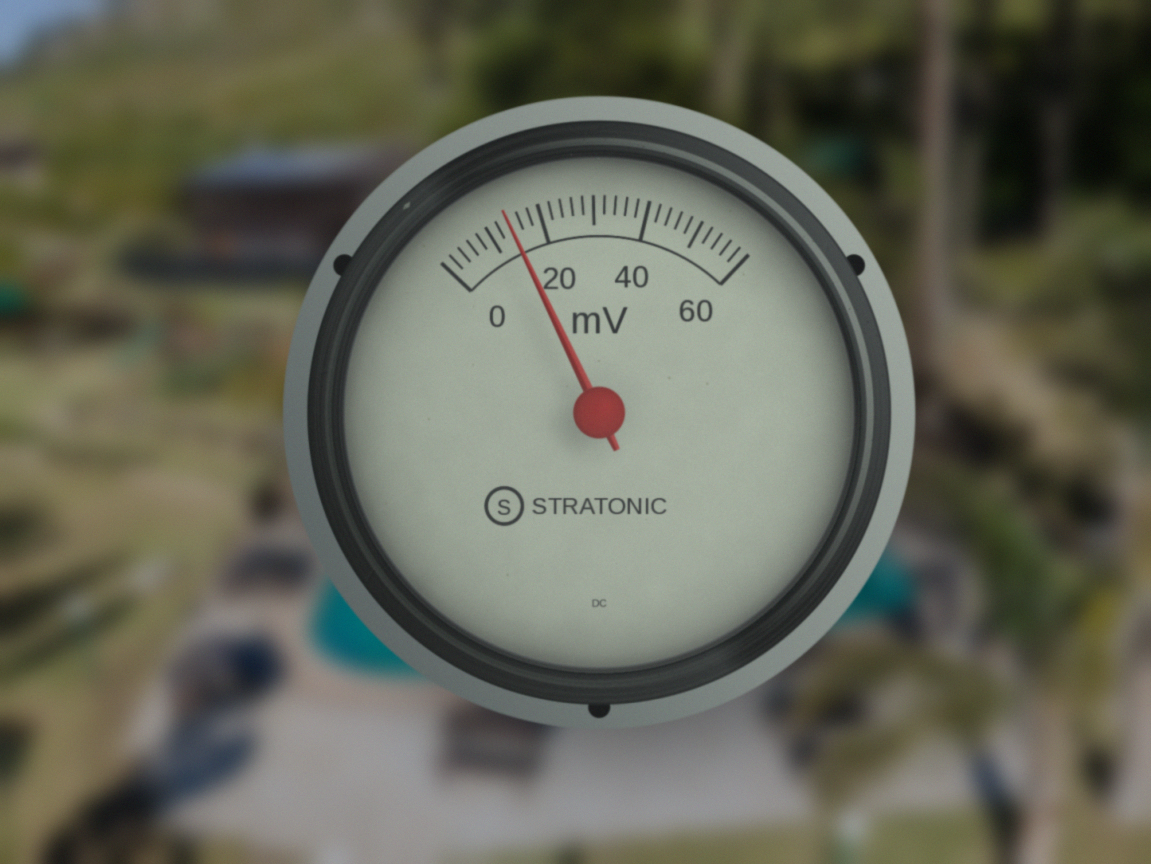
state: 14mV
